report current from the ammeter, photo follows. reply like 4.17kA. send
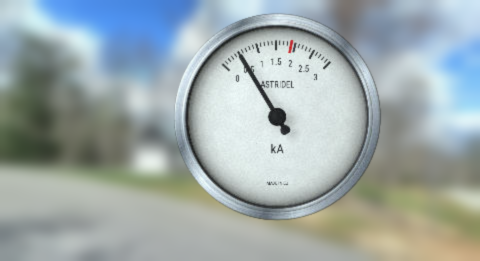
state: 0.5kA
